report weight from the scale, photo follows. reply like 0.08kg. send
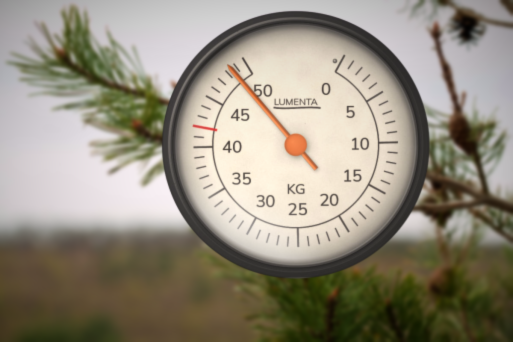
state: 48.5kg
